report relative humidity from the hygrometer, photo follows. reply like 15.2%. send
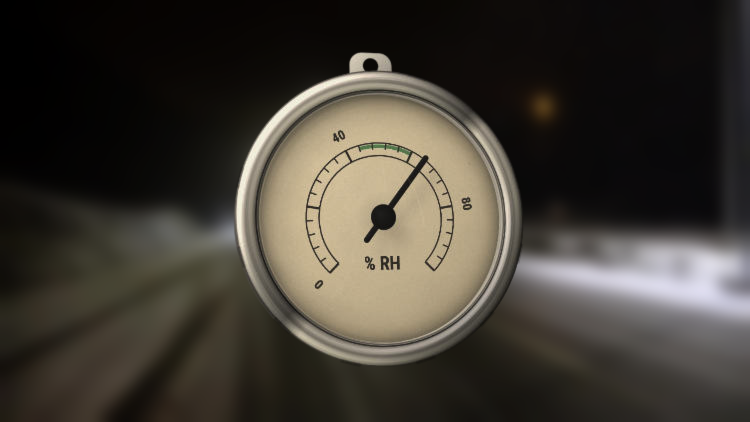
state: 64%
